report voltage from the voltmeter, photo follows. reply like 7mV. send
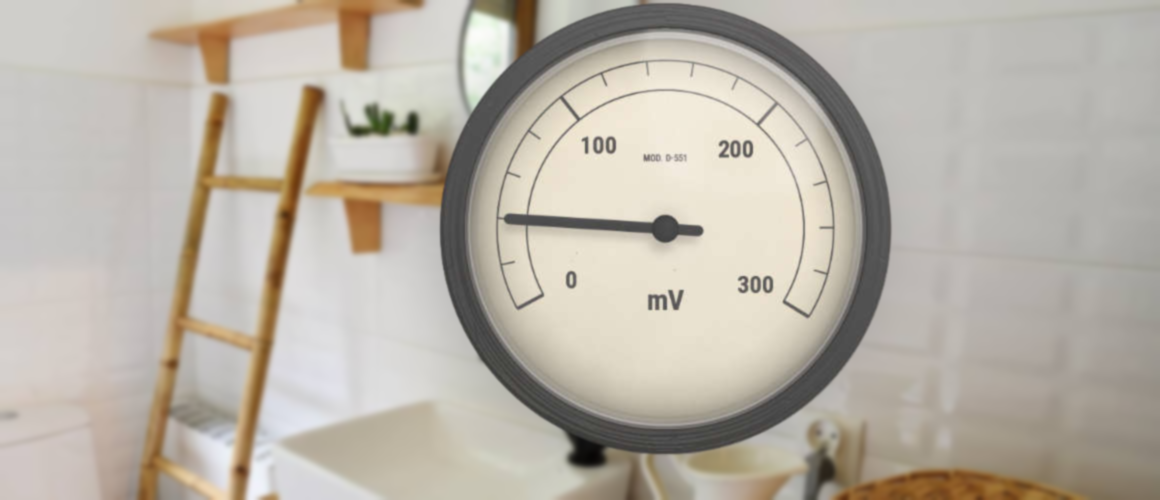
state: 40mV
